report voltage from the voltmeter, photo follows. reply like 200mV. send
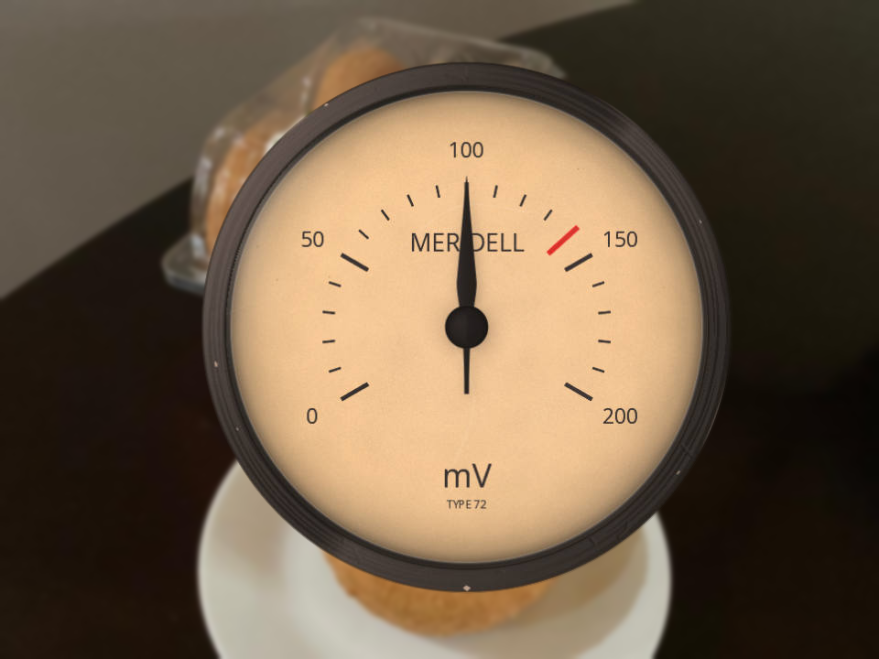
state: 100mV
